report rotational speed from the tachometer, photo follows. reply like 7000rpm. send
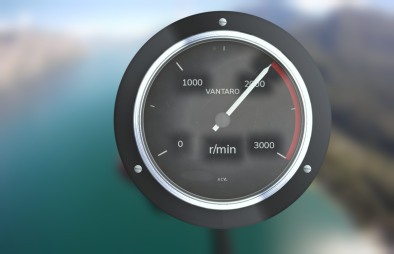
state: 2000rpm
